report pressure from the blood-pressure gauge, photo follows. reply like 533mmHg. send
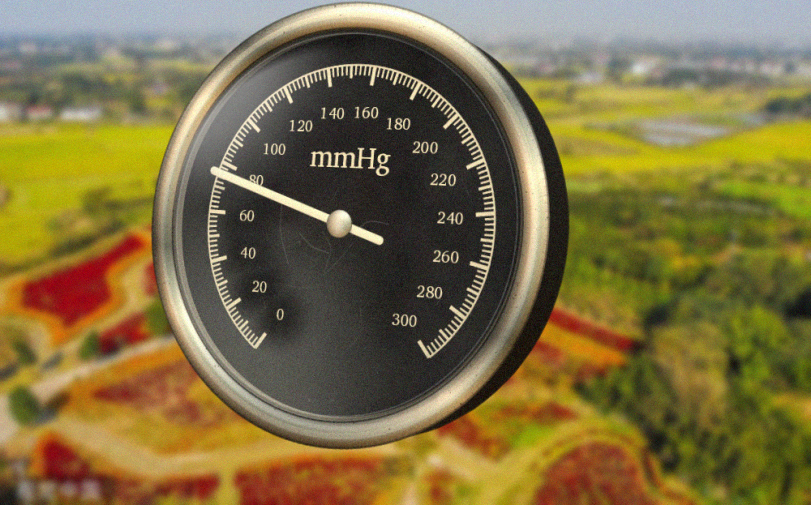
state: 76mmHg
